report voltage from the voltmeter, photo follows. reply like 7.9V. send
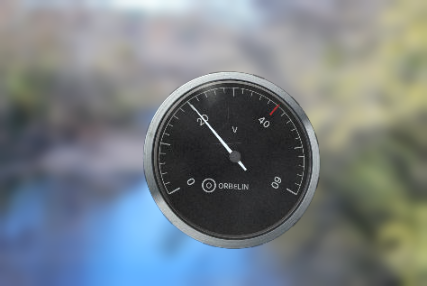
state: 20V
